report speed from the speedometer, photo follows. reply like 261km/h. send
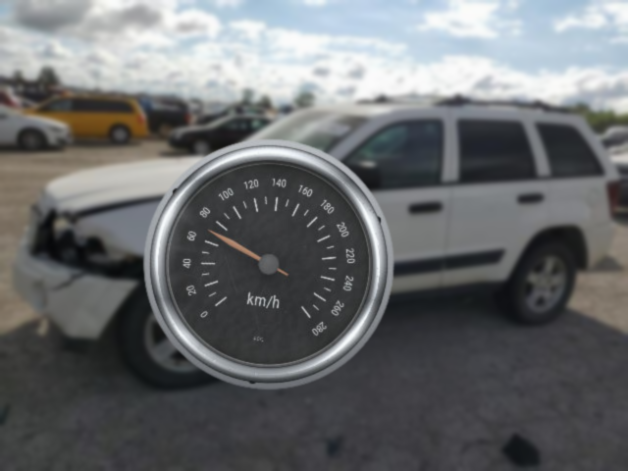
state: 70km/h
